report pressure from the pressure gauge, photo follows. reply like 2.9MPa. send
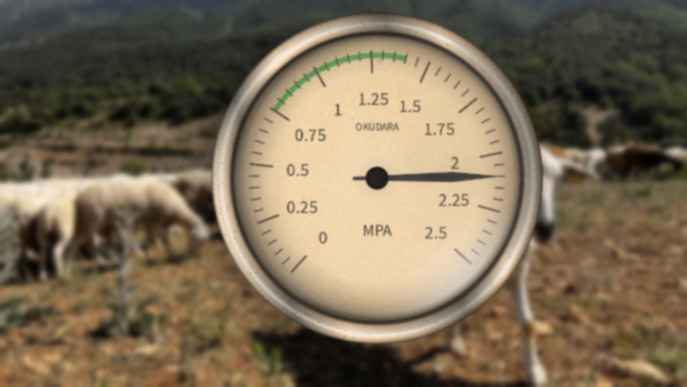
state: 2.1MPa
